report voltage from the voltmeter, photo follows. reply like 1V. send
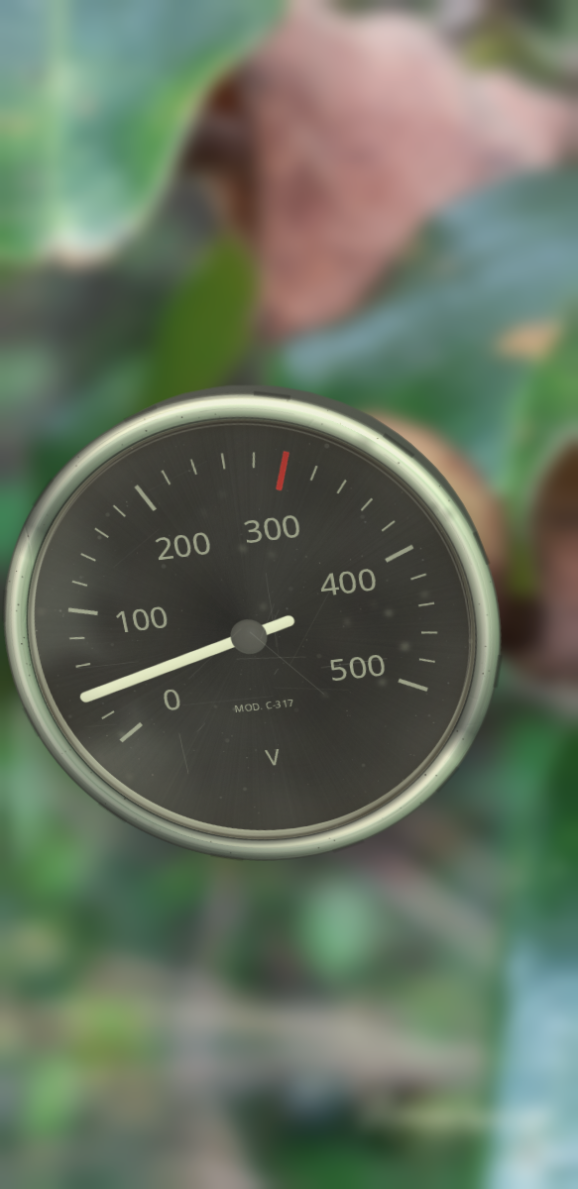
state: 40V
